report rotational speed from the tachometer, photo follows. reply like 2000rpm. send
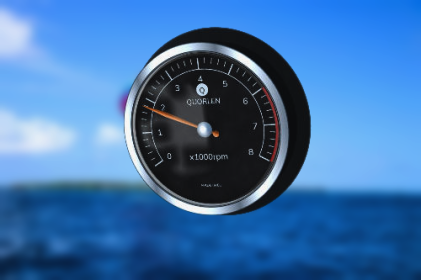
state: 1800rpm
